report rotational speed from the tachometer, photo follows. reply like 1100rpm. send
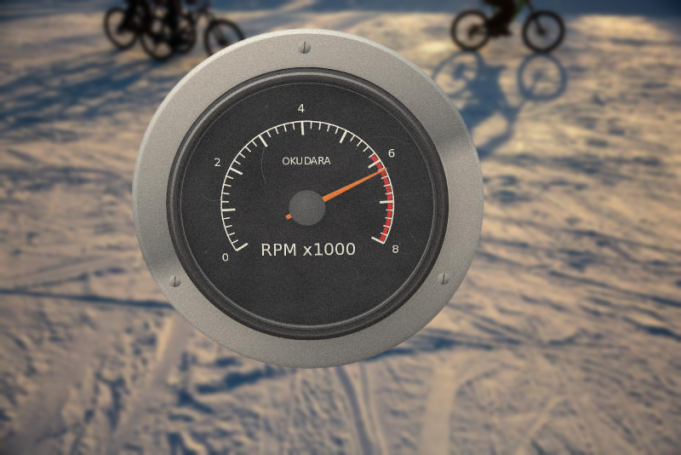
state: 6200rpm
